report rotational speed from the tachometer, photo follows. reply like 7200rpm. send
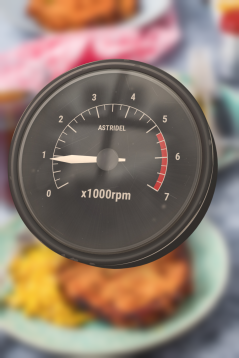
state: 875rpm
